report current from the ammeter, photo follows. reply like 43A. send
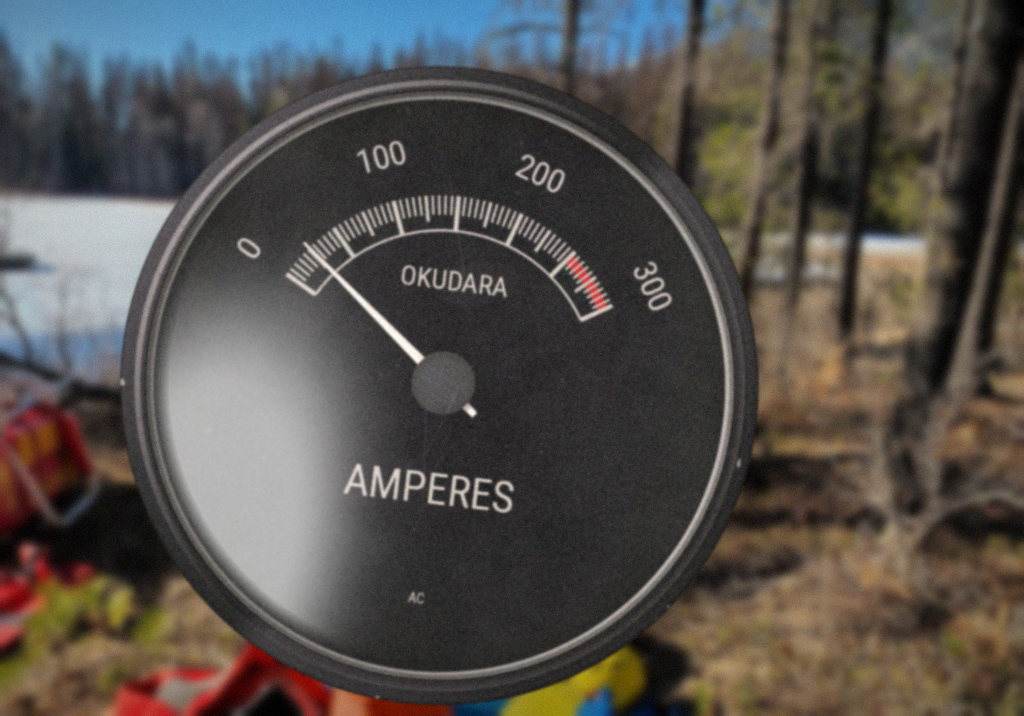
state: 25A
